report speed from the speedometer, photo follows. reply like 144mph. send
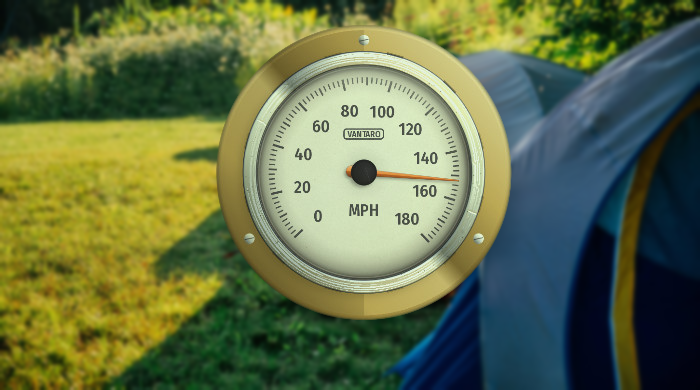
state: 152mph
